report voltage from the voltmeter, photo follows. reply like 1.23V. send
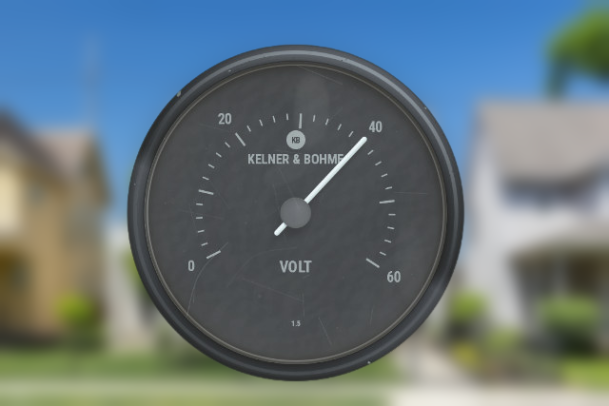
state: 40V
